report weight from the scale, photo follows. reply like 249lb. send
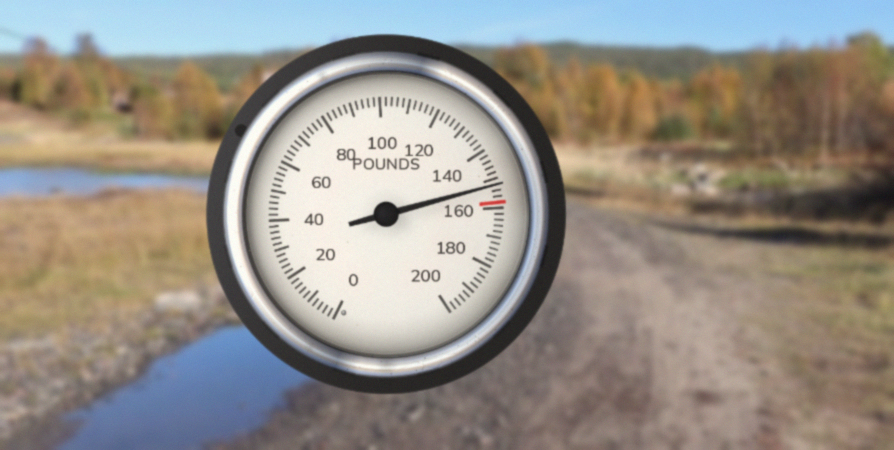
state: 152lb
